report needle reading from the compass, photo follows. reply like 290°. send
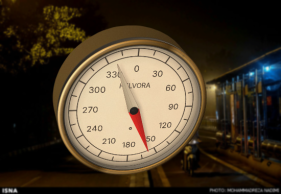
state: 157.5°
